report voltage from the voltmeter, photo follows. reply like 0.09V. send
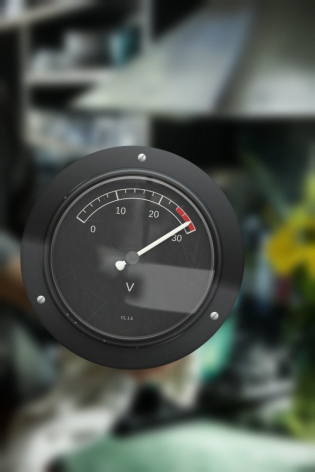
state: 28V
